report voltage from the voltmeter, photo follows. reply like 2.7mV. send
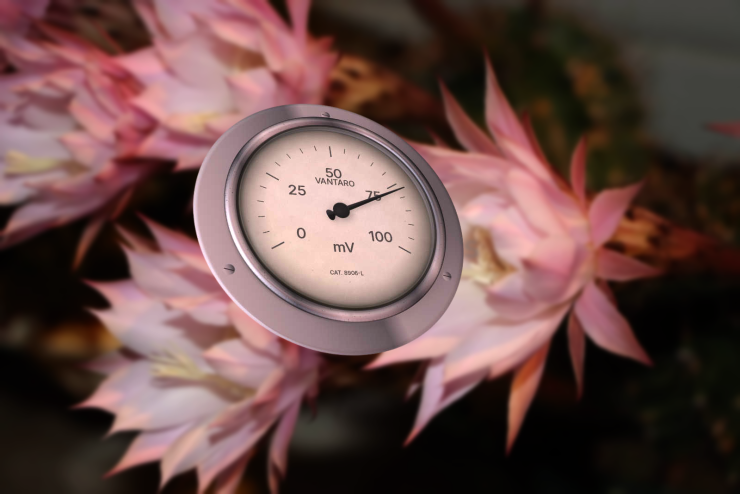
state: 77.5mV
